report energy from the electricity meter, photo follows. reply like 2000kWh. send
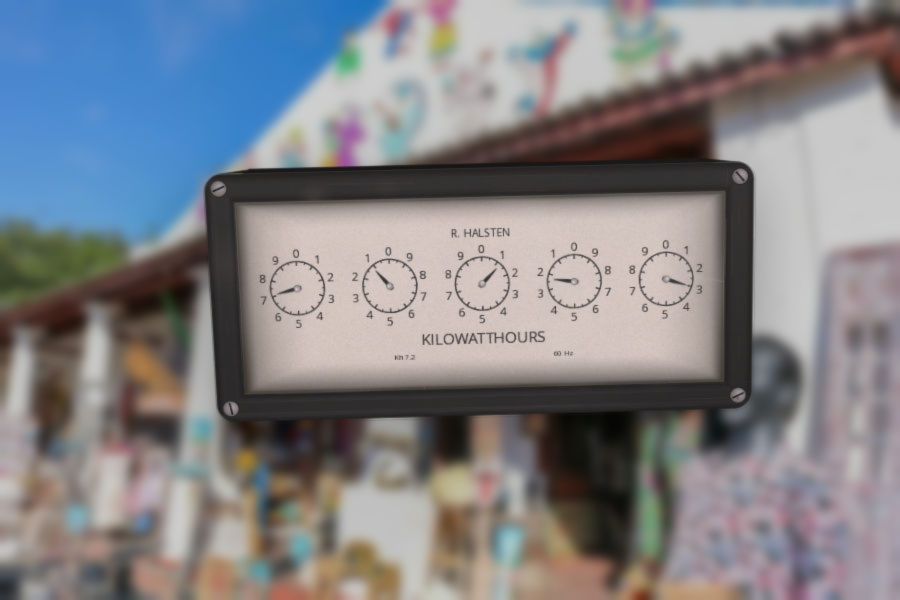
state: 71123kWh
